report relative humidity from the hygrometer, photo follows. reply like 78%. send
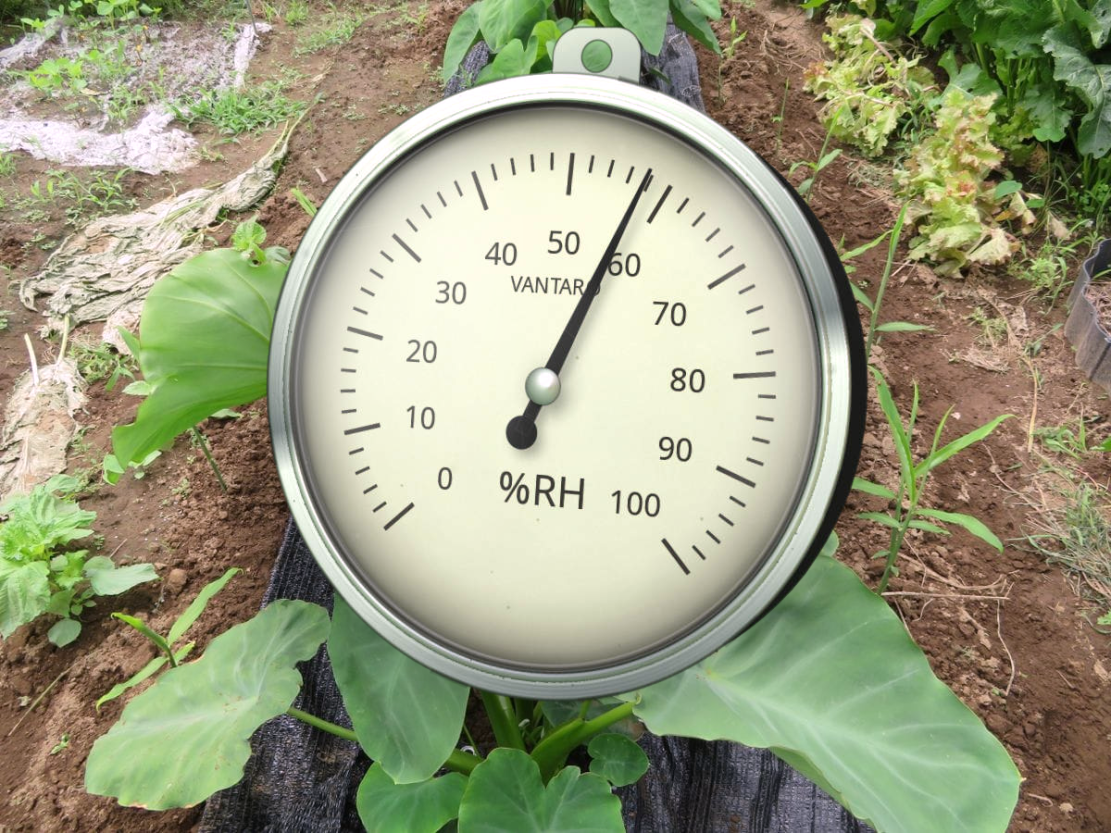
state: 58%
